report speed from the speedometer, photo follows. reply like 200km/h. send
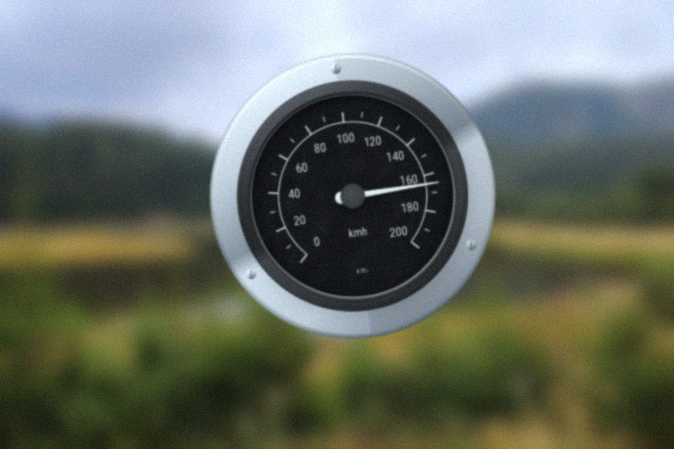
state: 165km/h
